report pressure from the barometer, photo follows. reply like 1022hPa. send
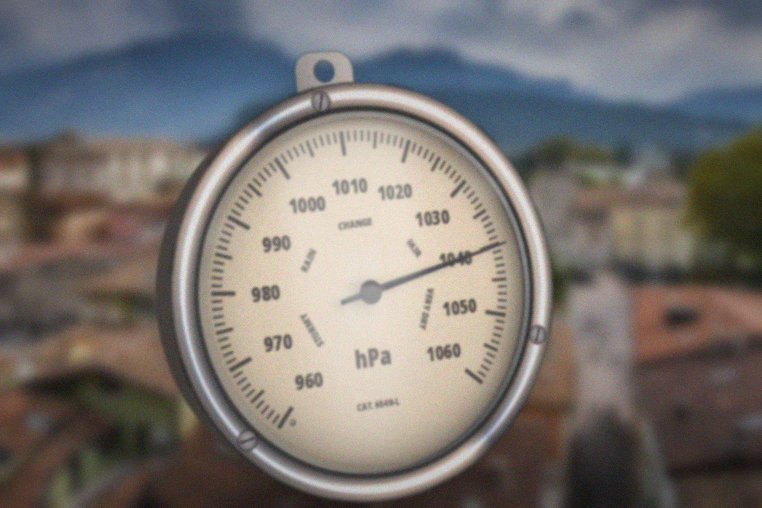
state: 1040hPa
